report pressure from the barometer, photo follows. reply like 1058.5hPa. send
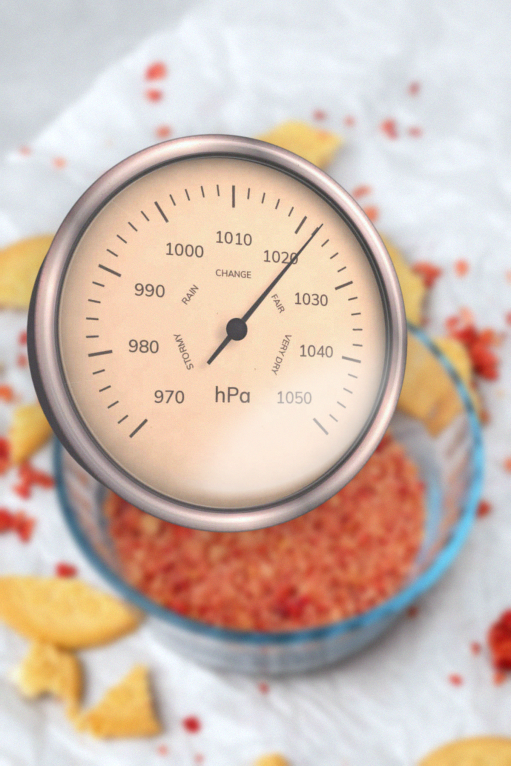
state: 1022hPa
